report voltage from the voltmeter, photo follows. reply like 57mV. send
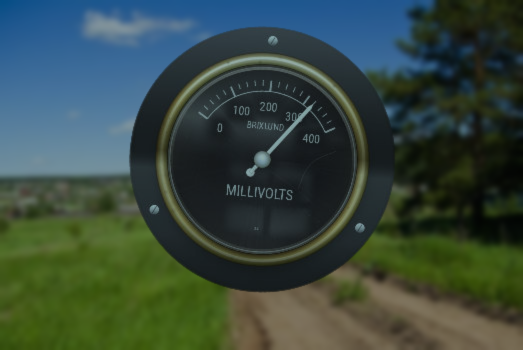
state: 320mV
